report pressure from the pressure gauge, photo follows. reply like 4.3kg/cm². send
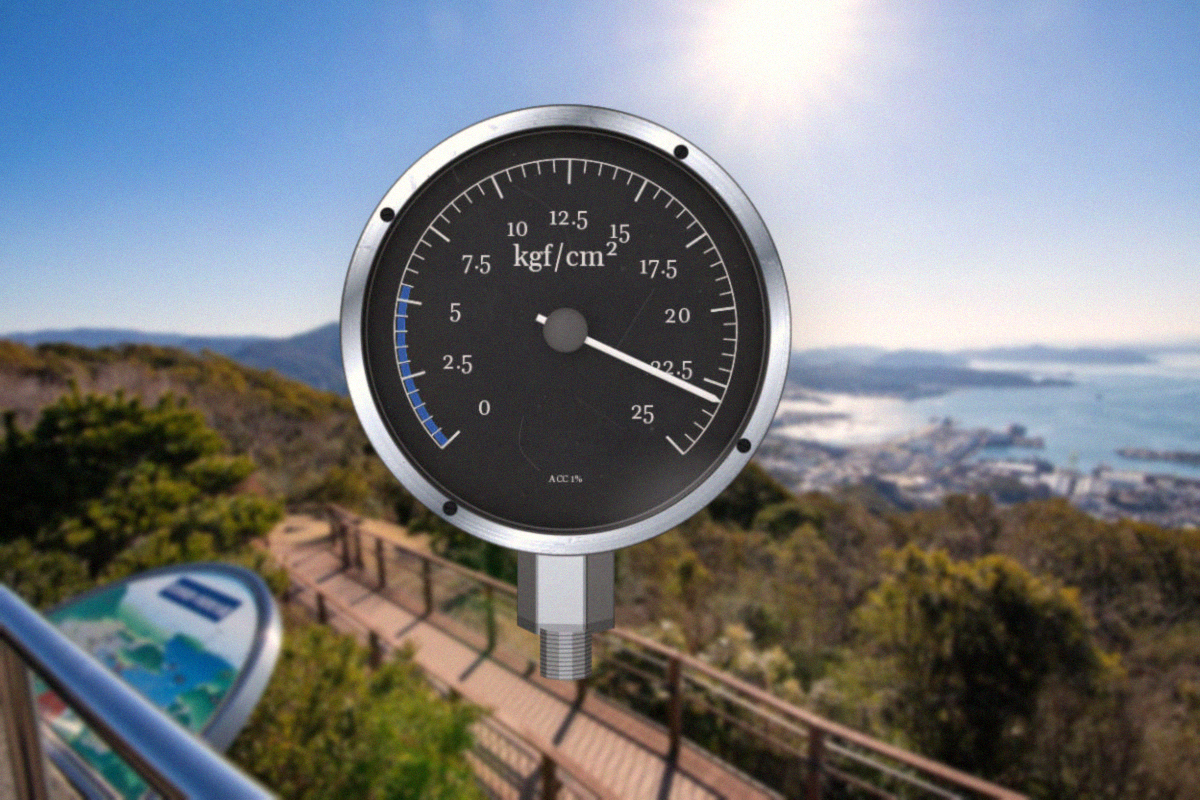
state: 23kg/cm²
